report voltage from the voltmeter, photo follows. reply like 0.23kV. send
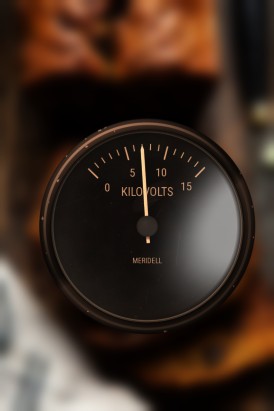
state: 7kV
